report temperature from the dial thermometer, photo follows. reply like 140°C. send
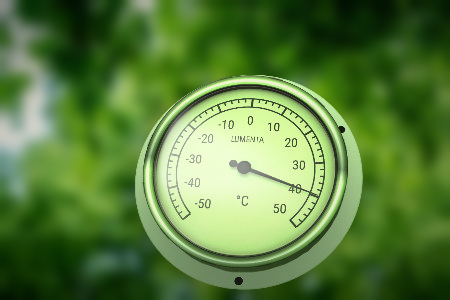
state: 40°C
